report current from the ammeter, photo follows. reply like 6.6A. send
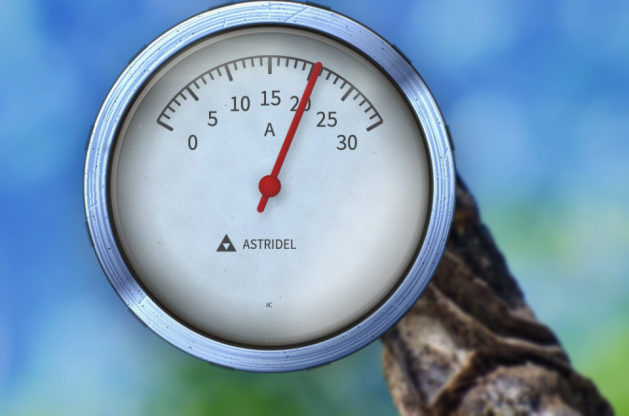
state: 20.5A
